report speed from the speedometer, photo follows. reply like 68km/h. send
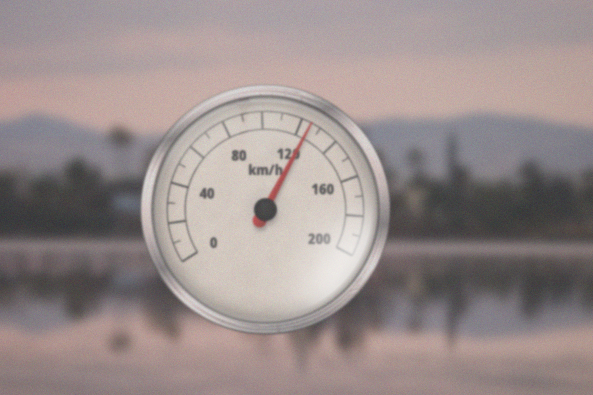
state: 125km/h
